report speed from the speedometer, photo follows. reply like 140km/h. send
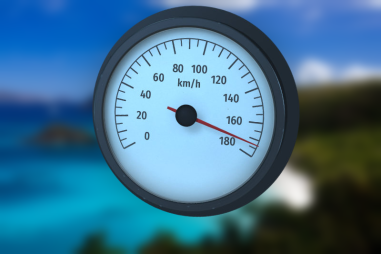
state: 172.5km/h
